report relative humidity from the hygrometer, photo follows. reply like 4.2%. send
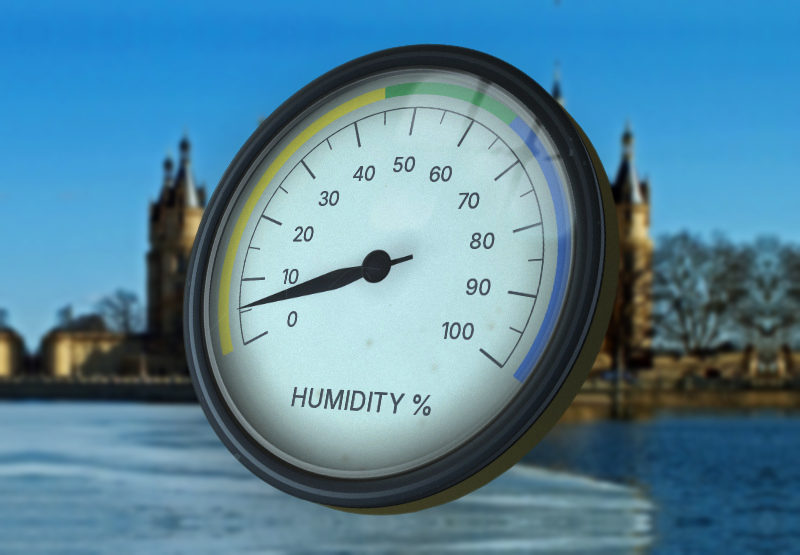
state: 5%
